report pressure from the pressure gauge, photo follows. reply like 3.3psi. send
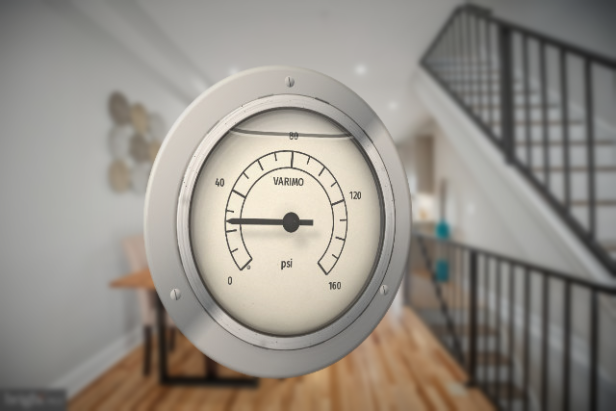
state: 25psi
